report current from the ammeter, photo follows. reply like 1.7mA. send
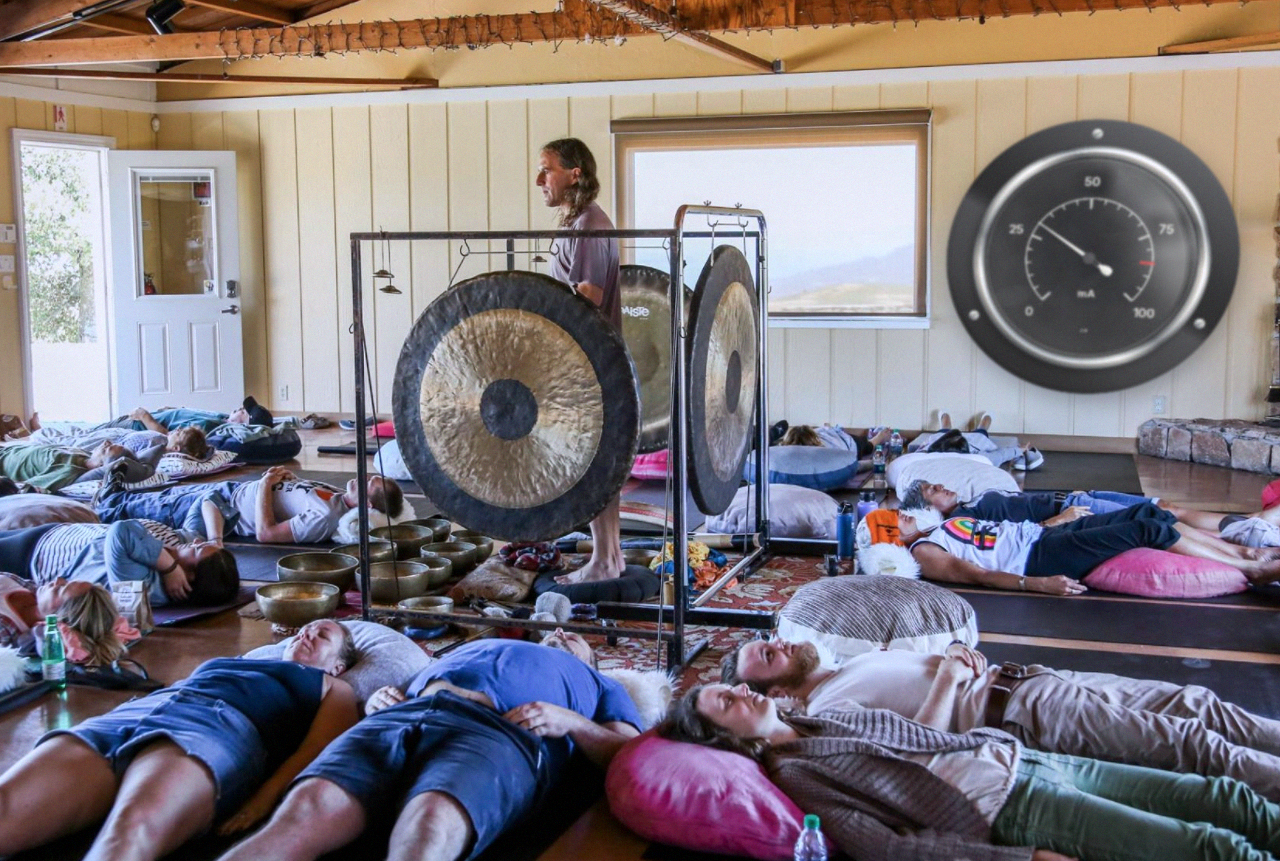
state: 30mA
